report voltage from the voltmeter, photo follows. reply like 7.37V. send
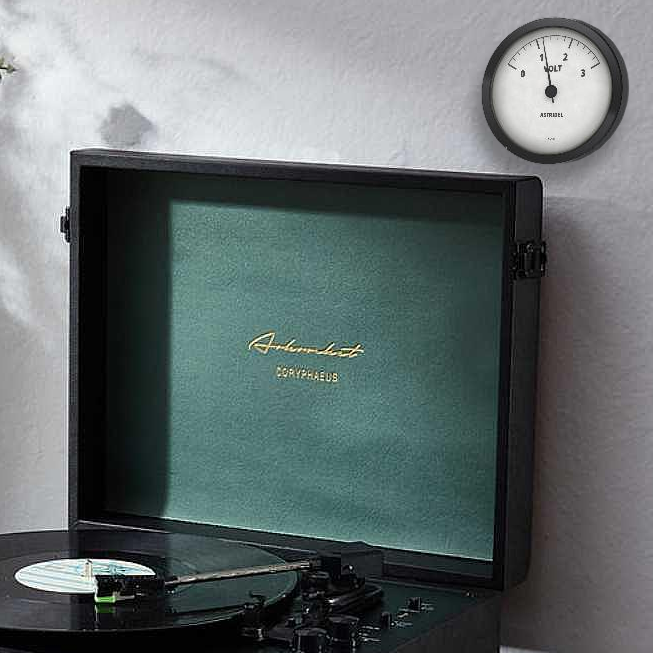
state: 1.2V
